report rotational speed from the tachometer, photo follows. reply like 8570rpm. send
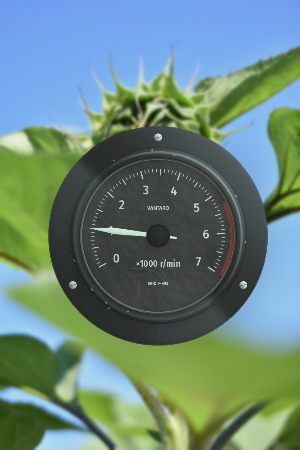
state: 1000rpm
